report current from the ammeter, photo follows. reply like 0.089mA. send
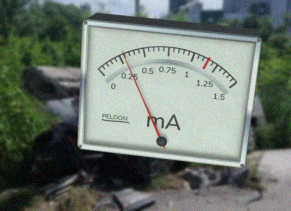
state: 0.3mA
